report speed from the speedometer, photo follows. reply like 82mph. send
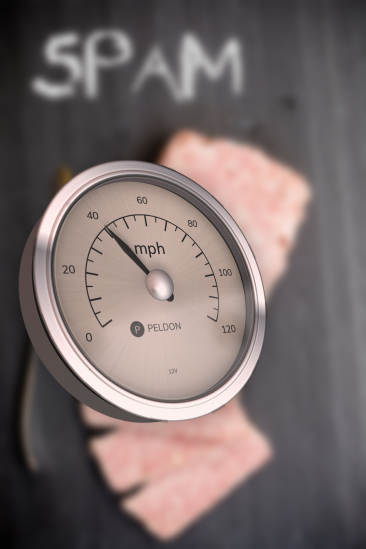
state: 40mph
